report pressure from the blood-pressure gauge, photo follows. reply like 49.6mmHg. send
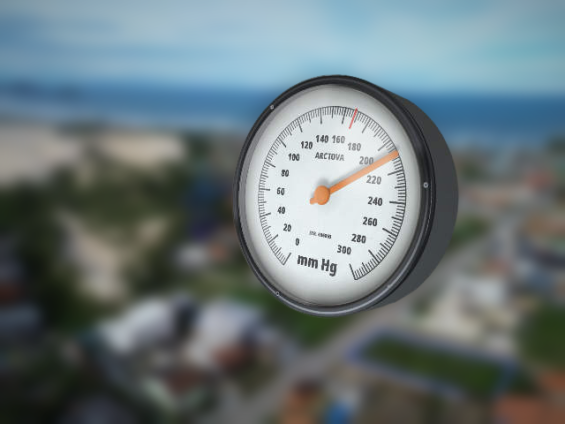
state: 210mmHg
